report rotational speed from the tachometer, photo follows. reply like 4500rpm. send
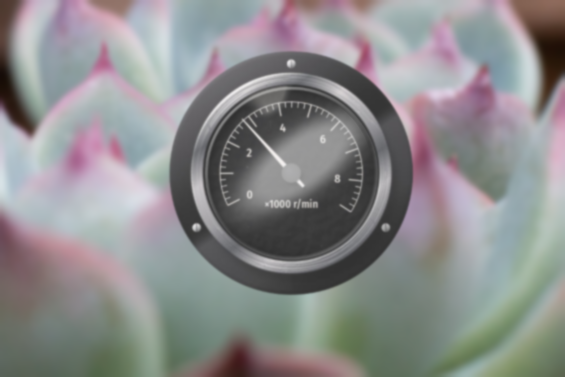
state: 2800rpm
